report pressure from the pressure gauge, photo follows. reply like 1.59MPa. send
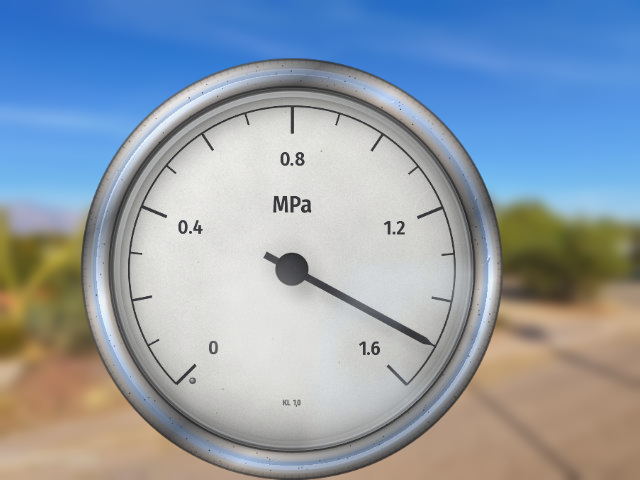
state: 1.5MPa
